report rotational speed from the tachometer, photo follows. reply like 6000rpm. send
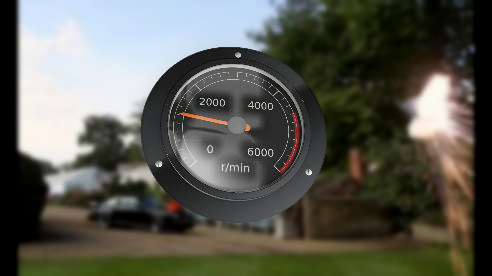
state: 1200rpm
